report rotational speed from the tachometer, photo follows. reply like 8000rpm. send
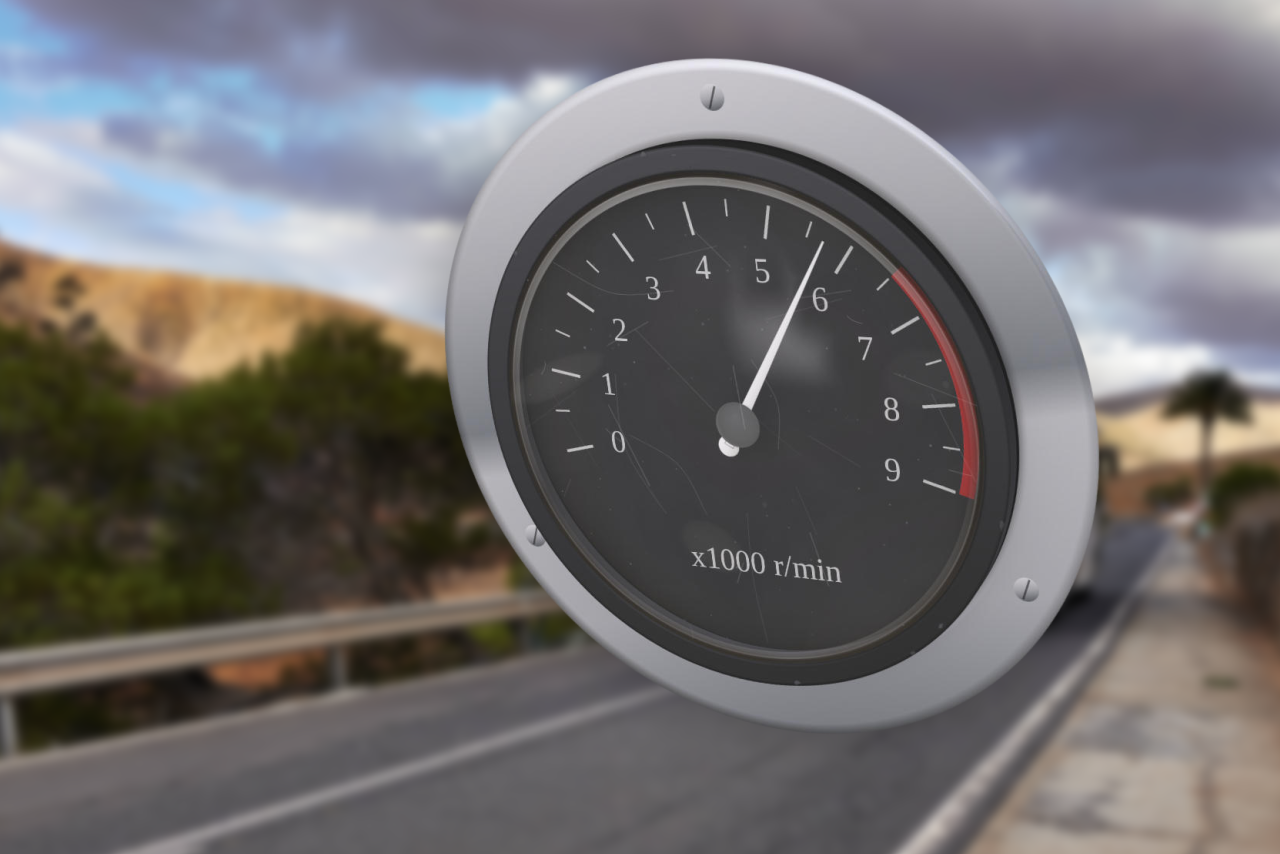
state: 5750rpm
